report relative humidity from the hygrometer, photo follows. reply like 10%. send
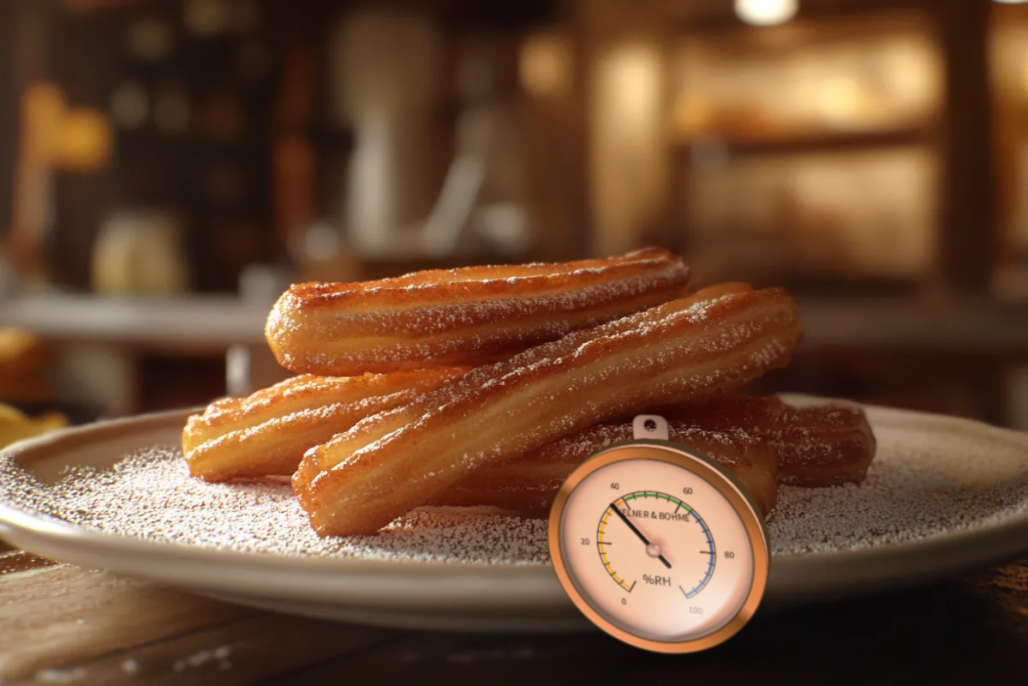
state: 36%
